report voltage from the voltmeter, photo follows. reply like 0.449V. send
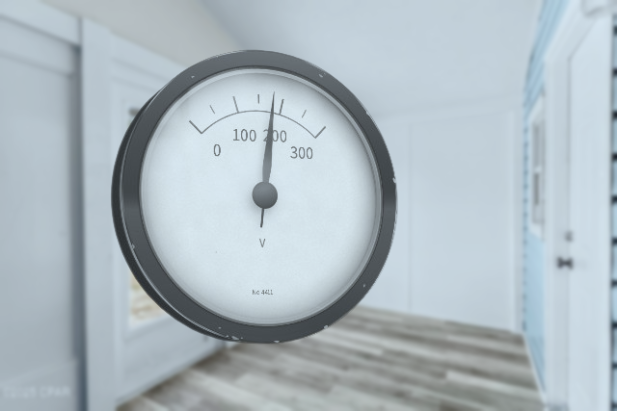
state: 175V
